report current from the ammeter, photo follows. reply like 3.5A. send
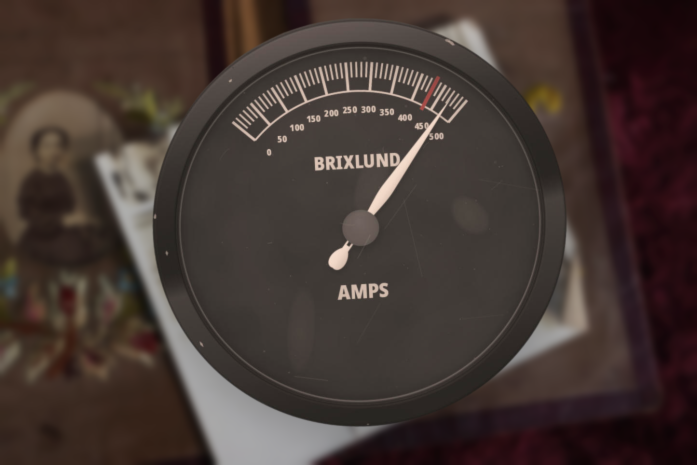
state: 470A
